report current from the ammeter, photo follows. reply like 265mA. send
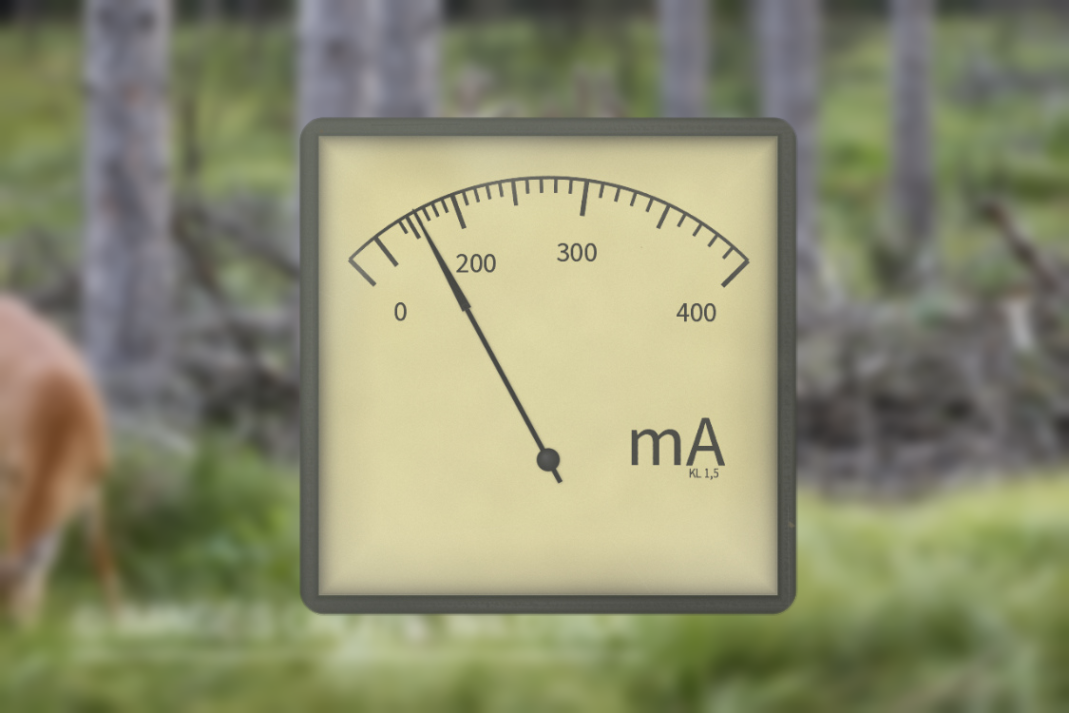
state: 160mA
